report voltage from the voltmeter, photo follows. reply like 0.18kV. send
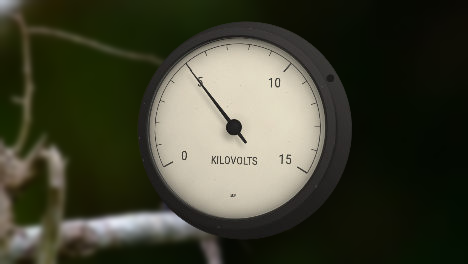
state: 5kV
